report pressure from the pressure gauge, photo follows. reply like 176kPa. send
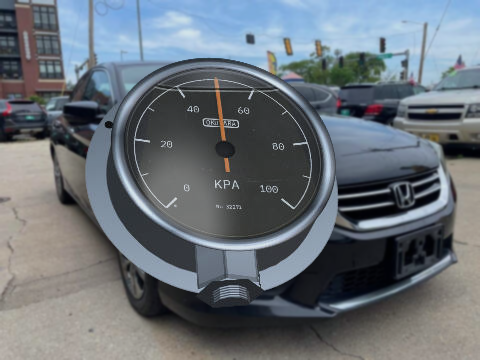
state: 50kPa
